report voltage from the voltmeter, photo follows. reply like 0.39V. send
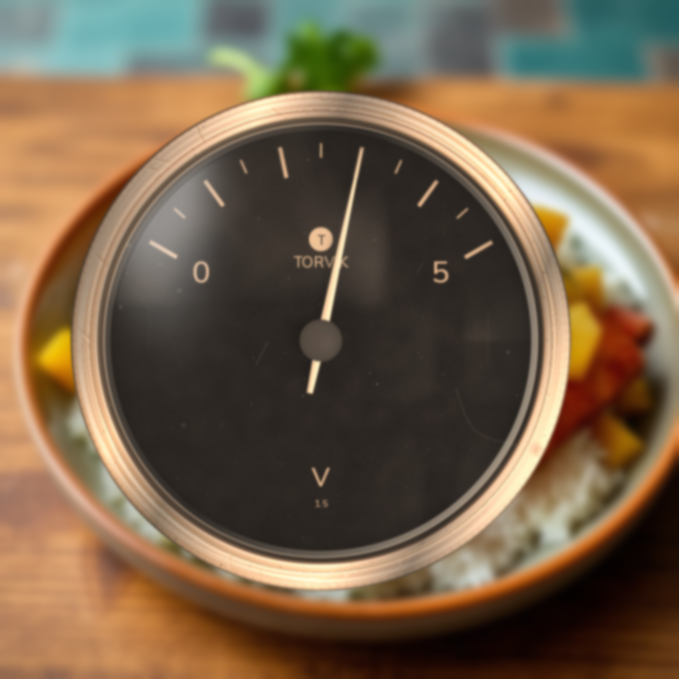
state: 3V
